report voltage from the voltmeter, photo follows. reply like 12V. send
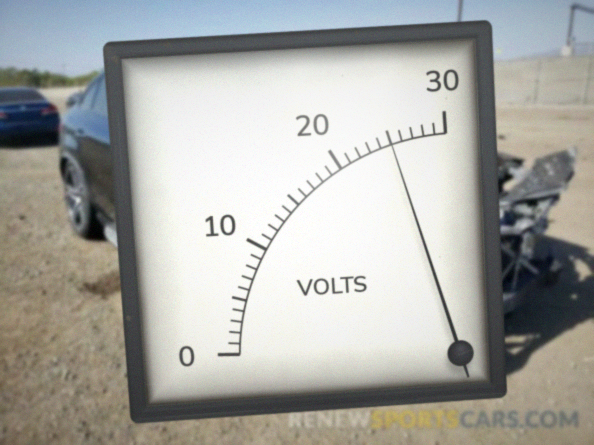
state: 25V
